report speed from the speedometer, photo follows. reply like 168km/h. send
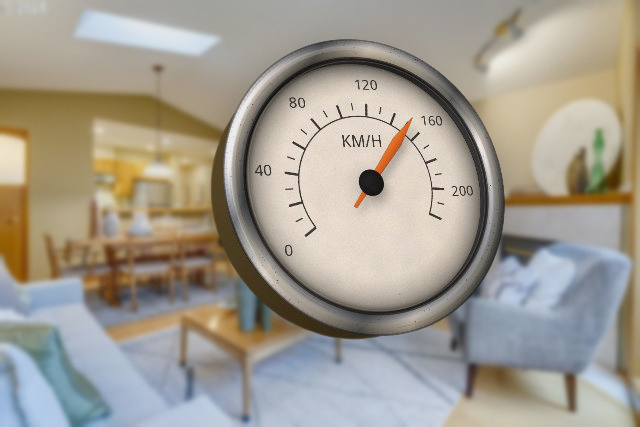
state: 150km/h
